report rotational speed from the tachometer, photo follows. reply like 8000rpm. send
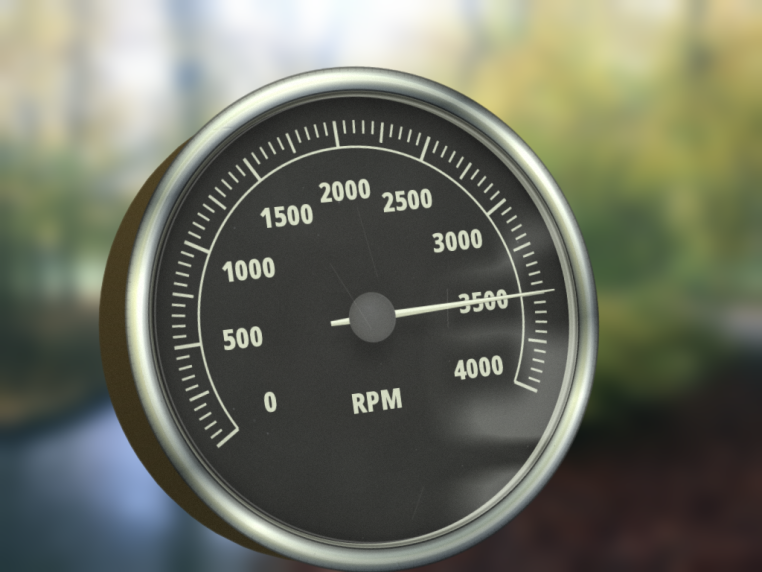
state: 3500rpm
